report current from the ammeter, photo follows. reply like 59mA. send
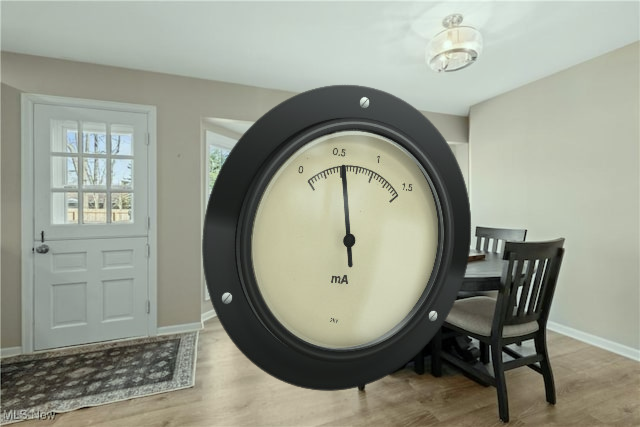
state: 0.5mA
